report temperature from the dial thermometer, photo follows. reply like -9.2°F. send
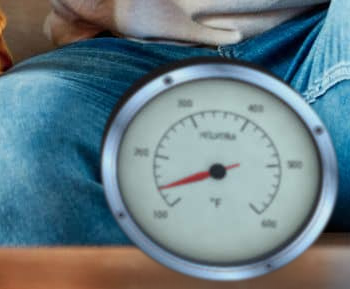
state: 140°F
